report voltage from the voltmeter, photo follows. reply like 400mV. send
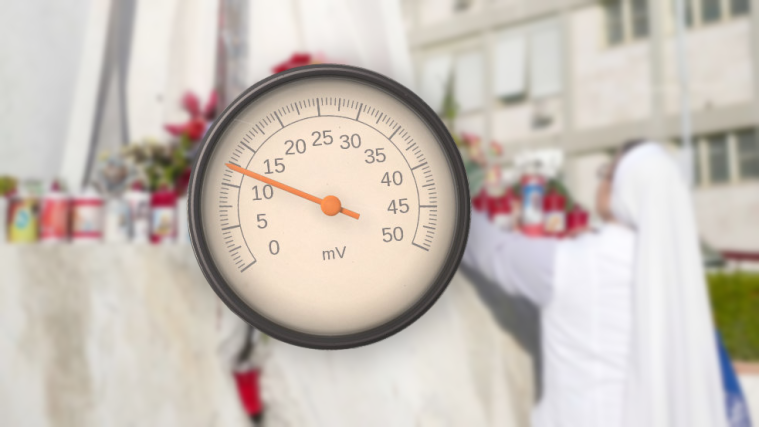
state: 12mV
